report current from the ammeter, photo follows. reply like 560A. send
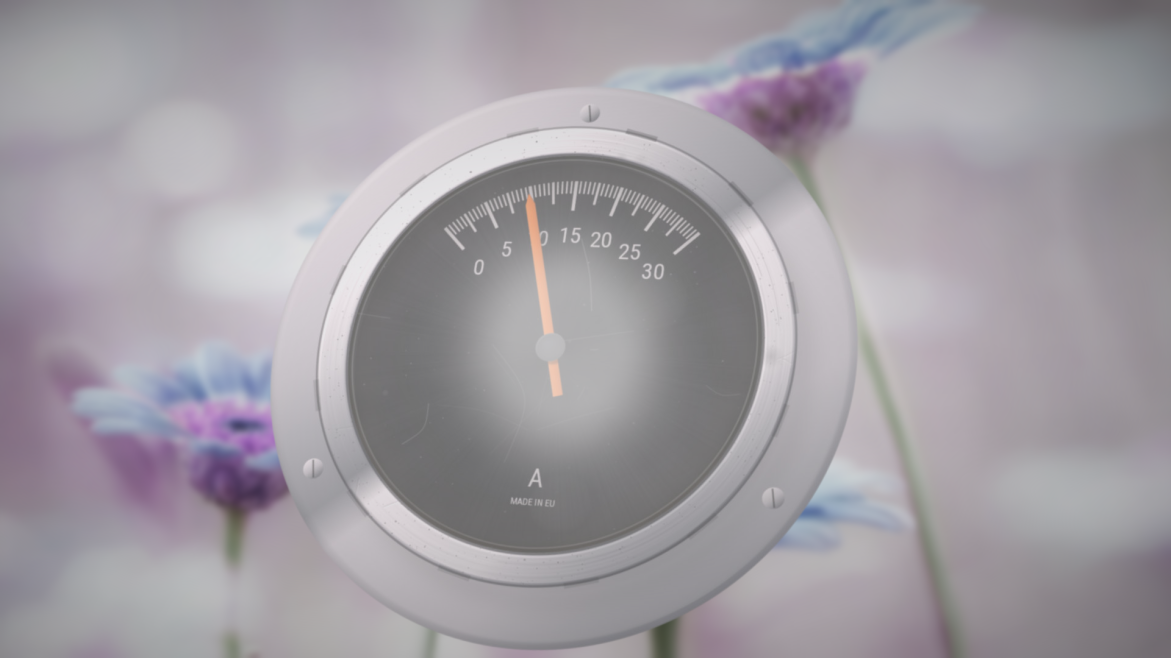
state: 10A
